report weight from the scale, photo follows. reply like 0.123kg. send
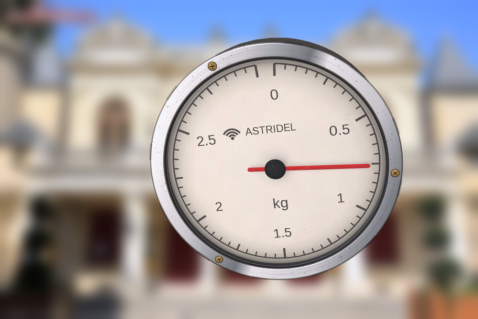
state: 0.75kg
